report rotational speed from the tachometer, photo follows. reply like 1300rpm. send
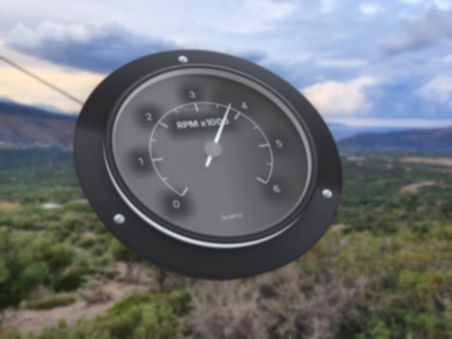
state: 3750rpm
